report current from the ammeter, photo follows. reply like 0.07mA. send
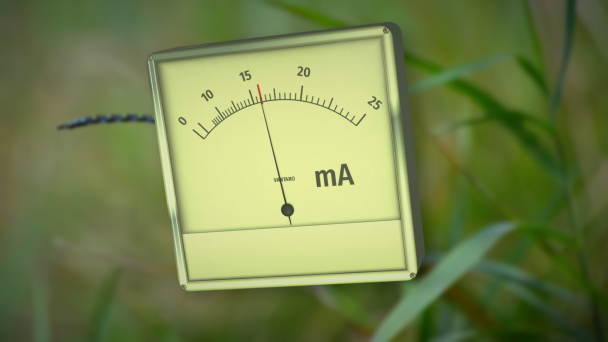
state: 16mA
